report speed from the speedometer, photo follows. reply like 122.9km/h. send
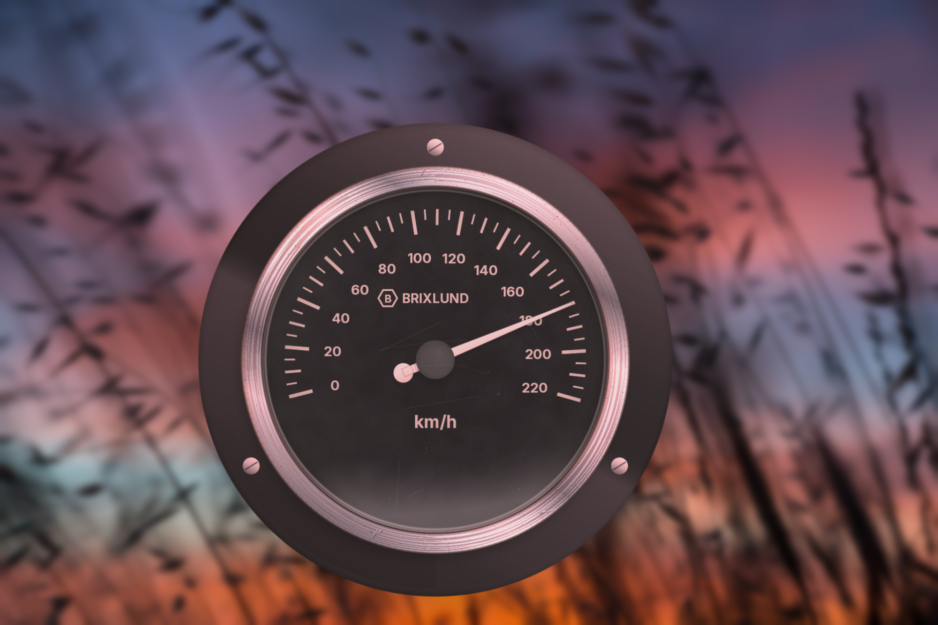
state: 180km/h
